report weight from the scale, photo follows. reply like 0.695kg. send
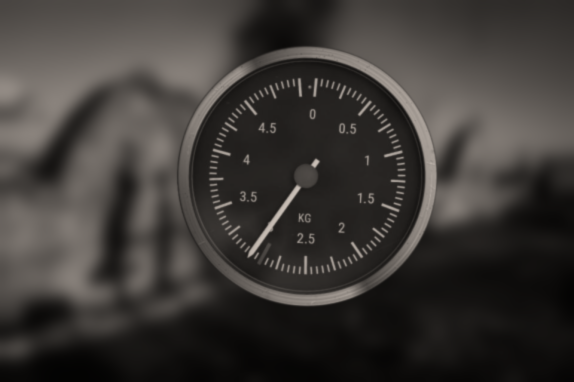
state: 3kg
